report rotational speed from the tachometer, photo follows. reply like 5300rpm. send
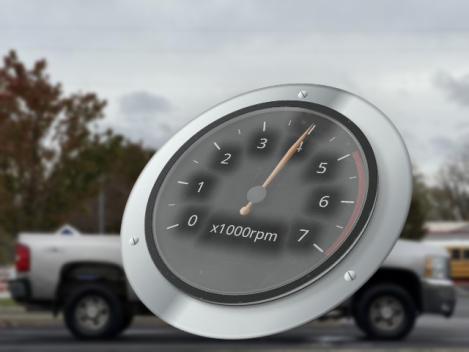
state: 4000rpm
